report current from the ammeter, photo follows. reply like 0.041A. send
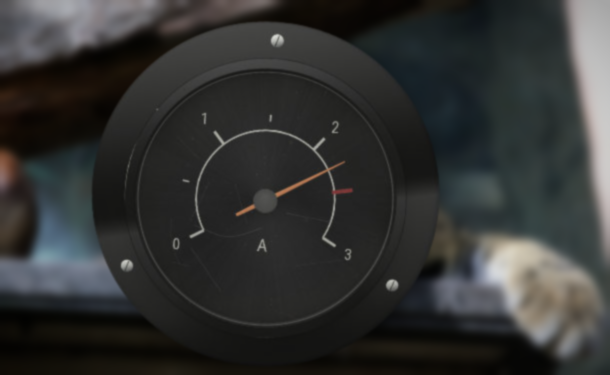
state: 2.25A
